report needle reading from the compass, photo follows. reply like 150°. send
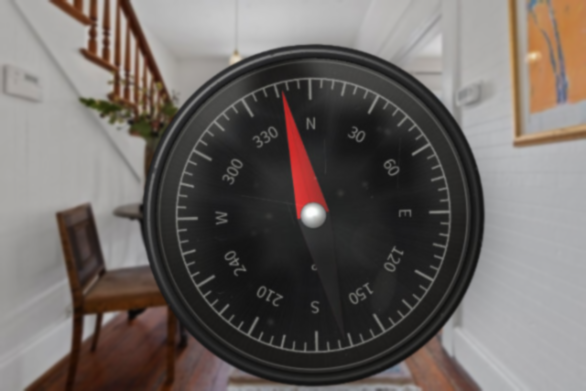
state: 347.5°
